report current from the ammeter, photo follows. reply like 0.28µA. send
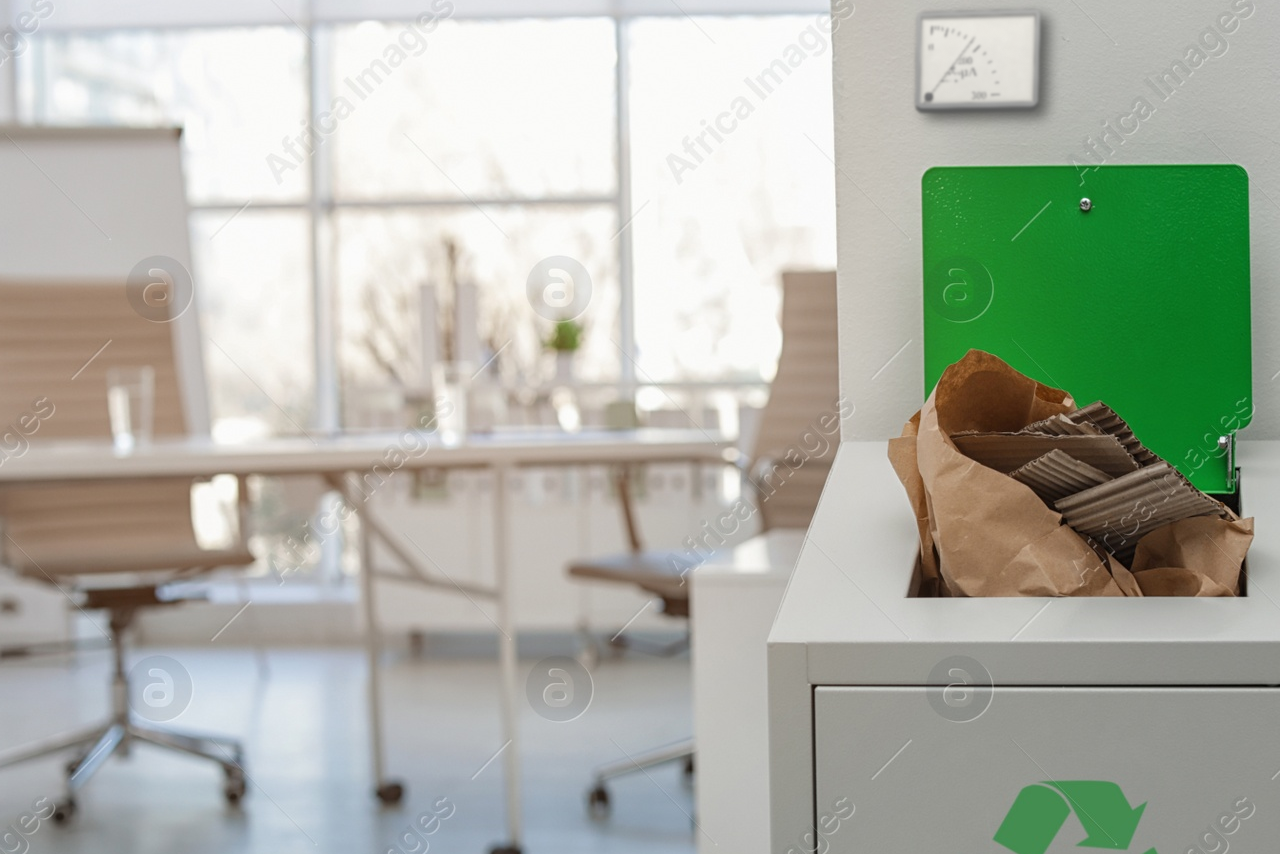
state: 180µA
